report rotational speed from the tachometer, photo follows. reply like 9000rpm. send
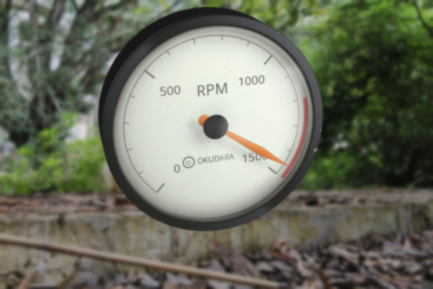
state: 1450rpm
